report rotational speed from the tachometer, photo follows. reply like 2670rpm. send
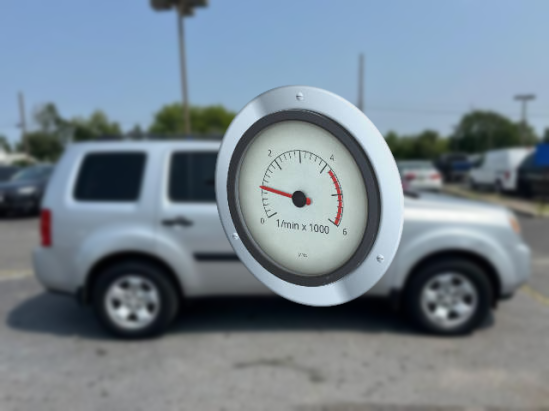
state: 1000rpm
